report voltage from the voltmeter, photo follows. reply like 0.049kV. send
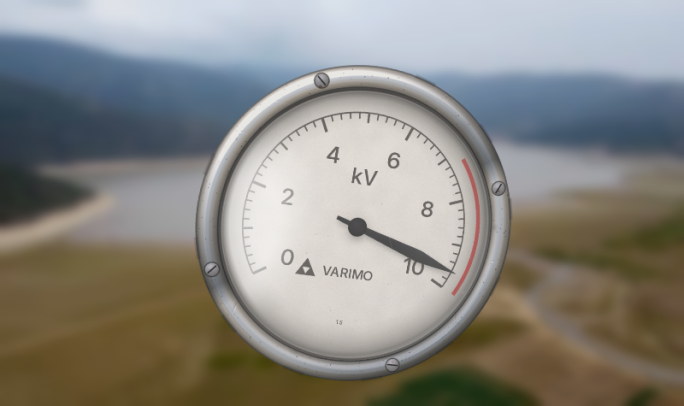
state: 9.6kV
